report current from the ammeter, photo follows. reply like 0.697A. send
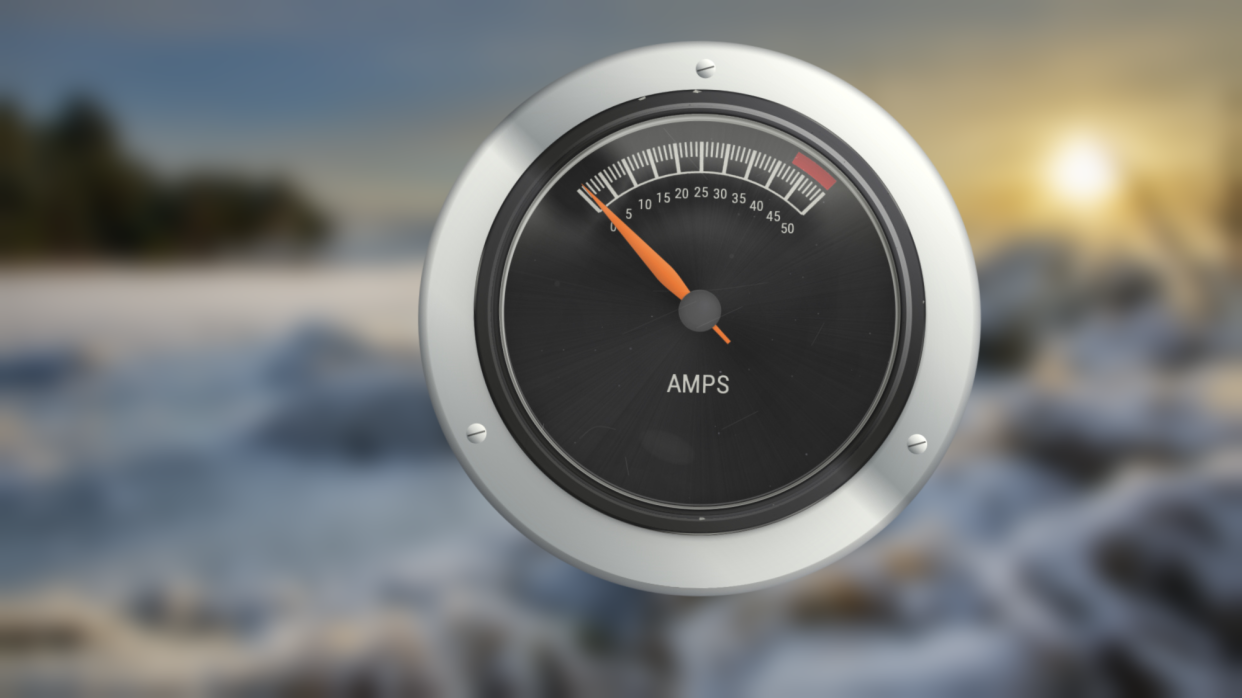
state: 1A
